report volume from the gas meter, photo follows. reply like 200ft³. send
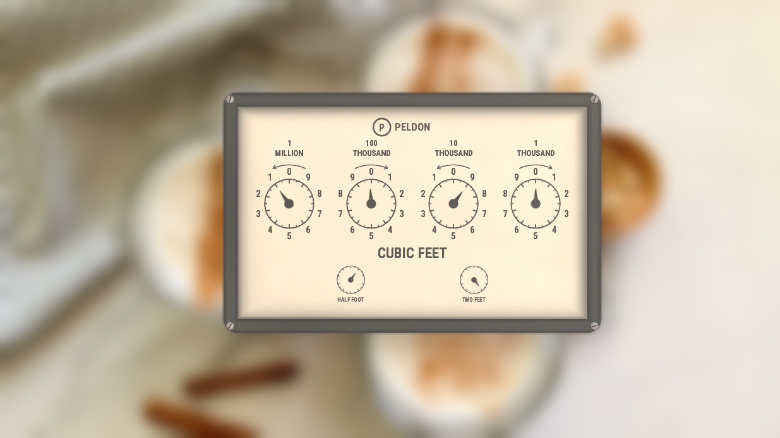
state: 99000ft³
